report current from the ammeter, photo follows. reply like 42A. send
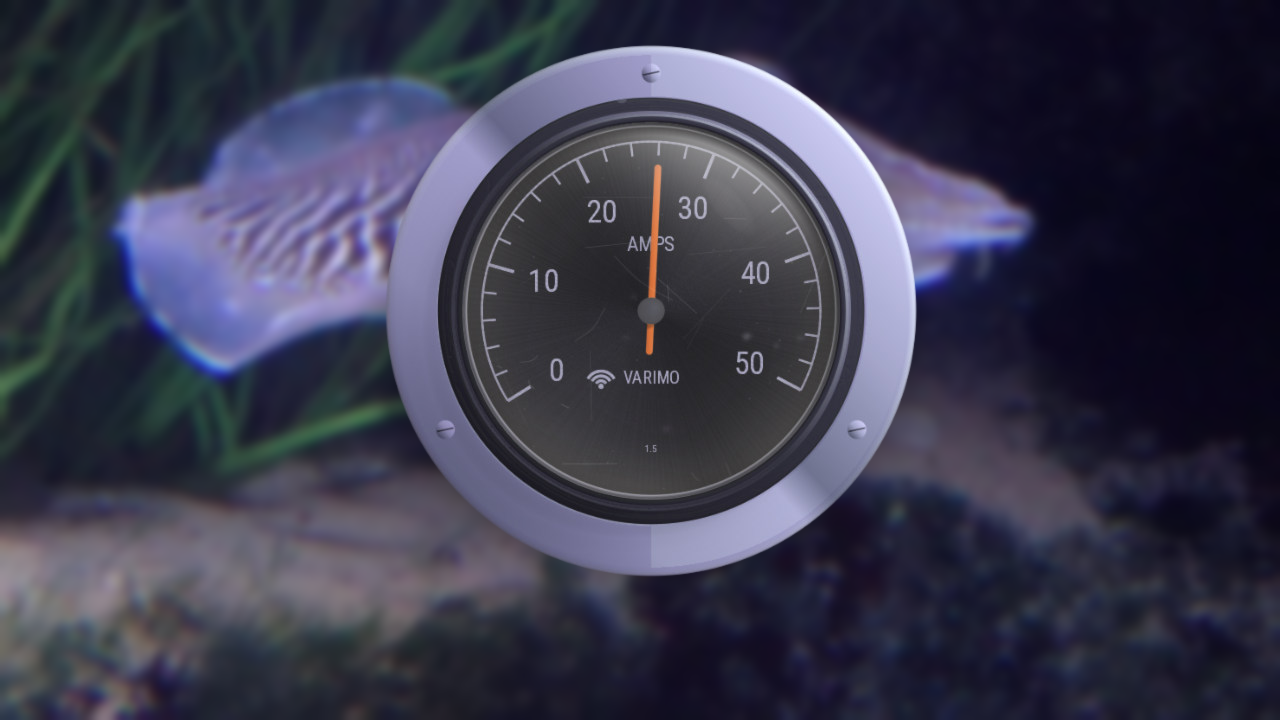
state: 26A
